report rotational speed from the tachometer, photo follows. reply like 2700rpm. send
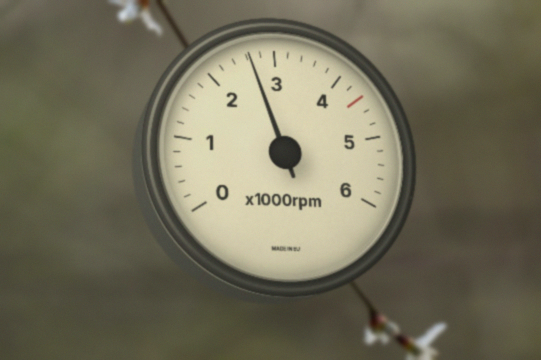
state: 2600rpm
